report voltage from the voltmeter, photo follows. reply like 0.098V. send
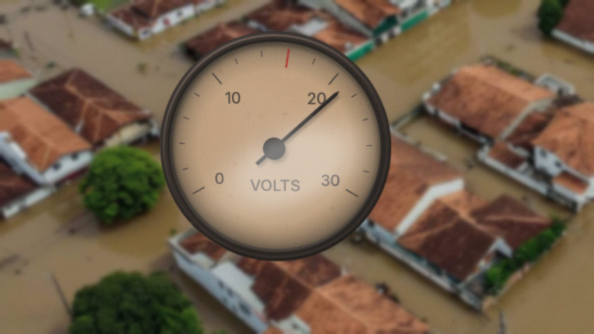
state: 21V
